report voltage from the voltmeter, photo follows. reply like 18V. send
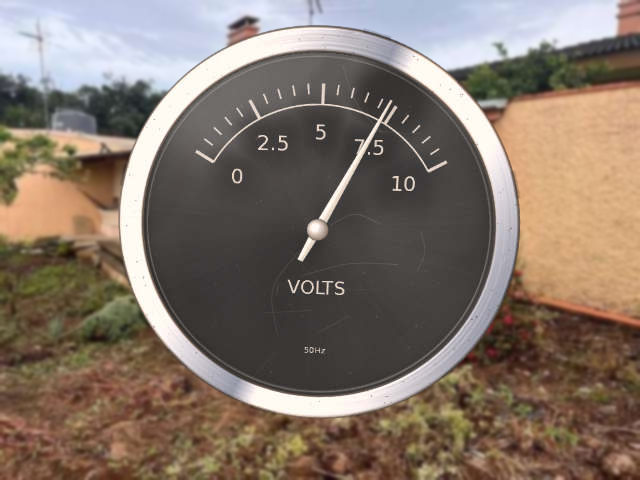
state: 7.25V
